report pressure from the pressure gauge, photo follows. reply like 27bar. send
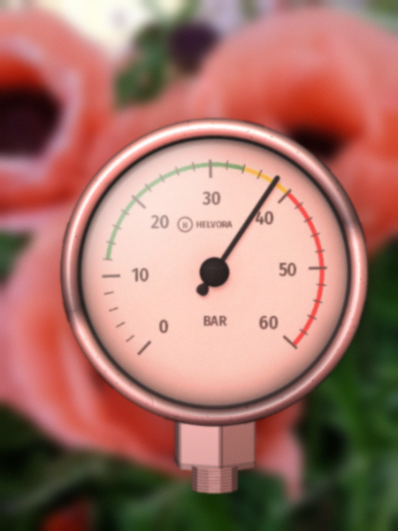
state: 38bar
